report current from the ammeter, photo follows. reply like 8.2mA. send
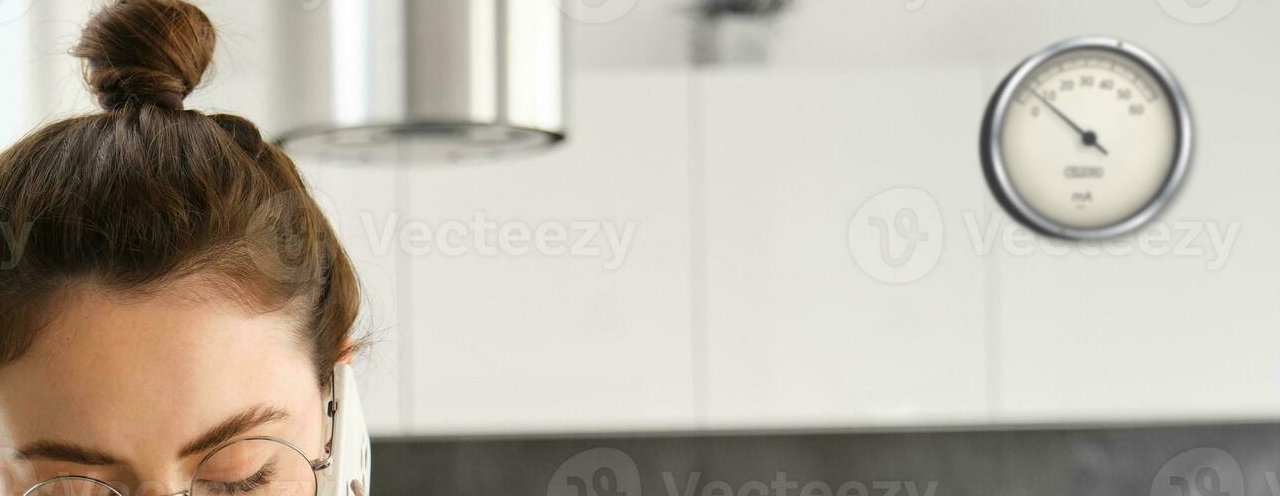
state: 5mA
